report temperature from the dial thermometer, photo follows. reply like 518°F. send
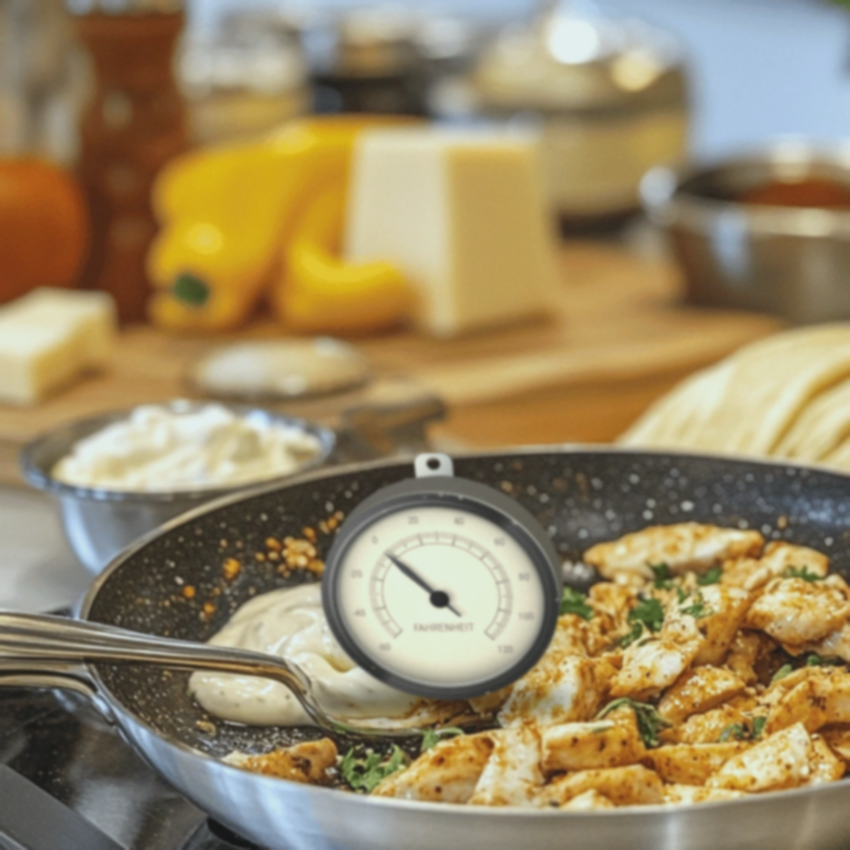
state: 0°F
